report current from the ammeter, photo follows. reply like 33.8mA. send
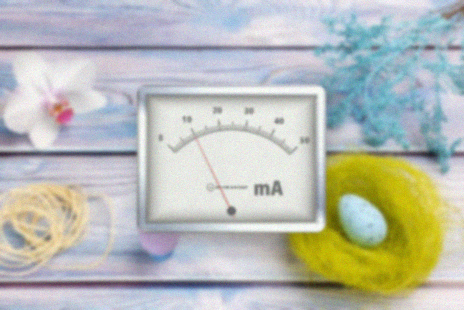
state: 10mA
